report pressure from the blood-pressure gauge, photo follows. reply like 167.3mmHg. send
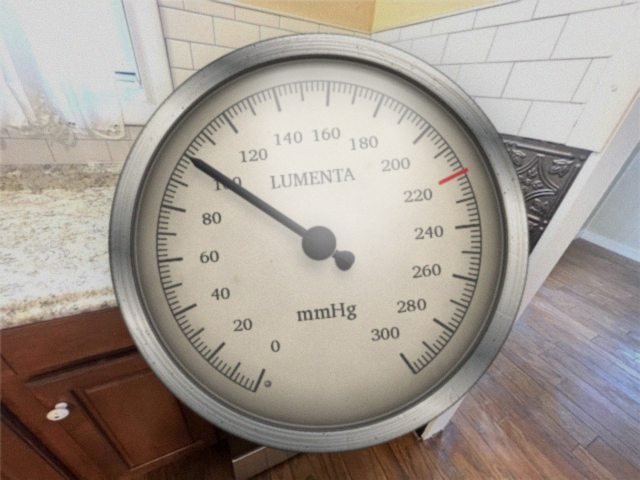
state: 100mmHg
